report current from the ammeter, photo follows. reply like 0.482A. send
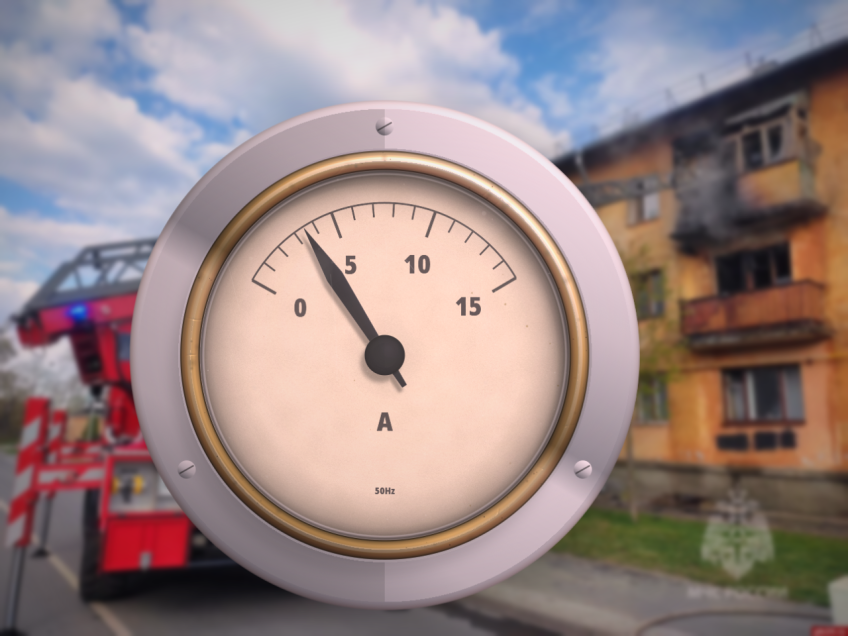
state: 3.5A
